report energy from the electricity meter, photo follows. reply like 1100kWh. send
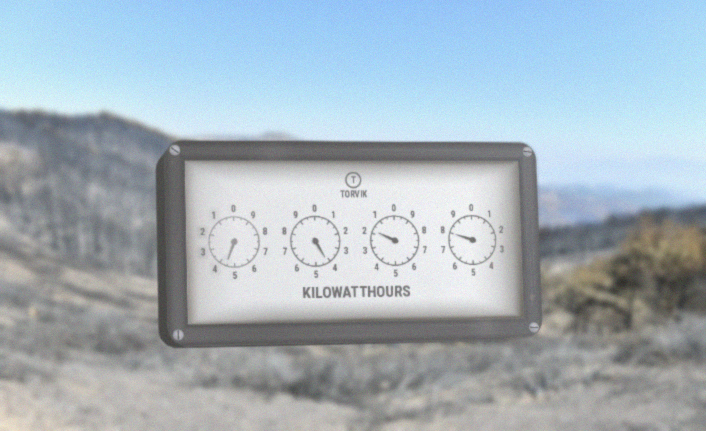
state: 4418kWh
